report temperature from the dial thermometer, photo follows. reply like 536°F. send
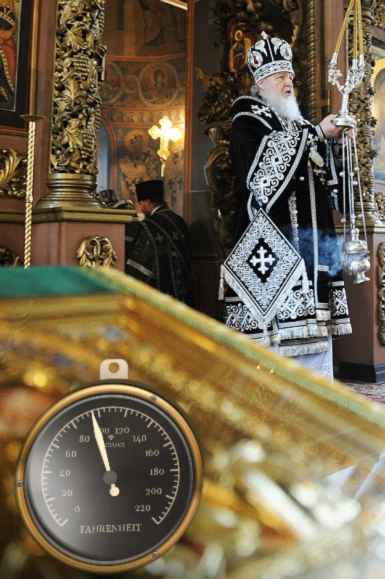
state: 96°F
